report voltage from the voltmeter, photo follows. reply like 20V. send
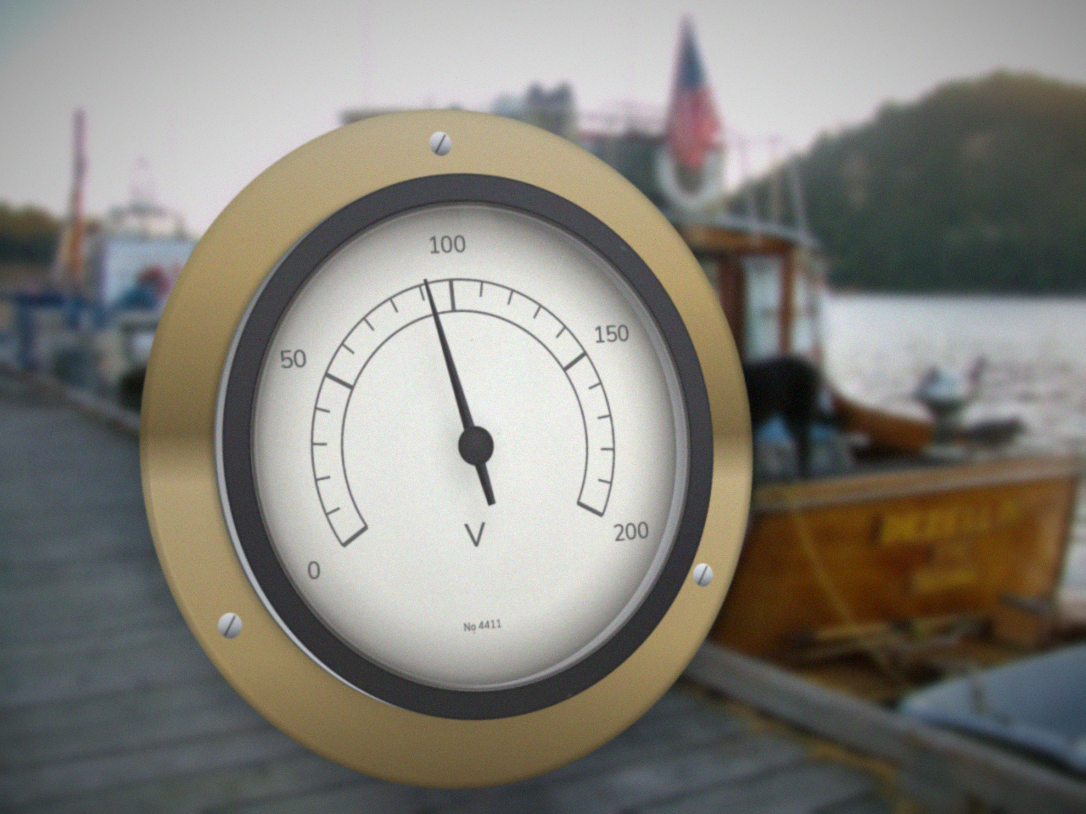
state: 90V
